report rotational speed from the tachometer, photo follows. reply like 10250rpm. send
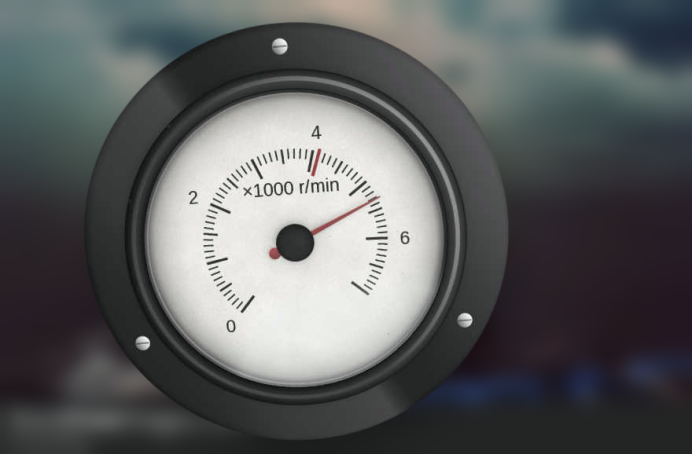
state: 5300rpm
